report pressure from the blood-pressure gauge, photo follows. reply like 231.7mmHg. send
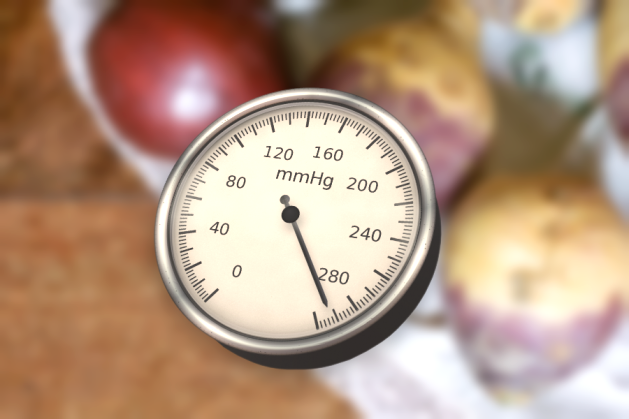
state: 292mmHg
